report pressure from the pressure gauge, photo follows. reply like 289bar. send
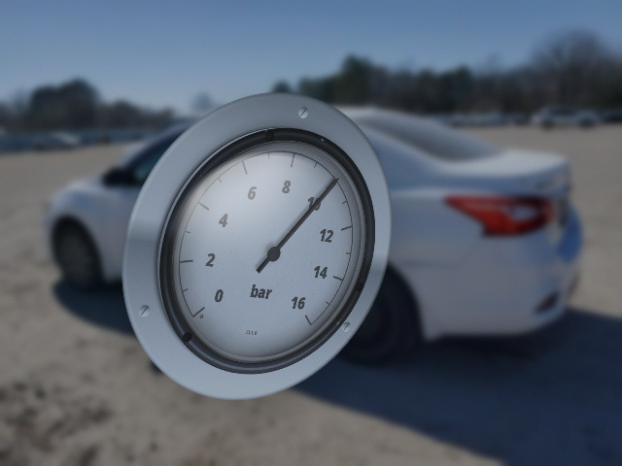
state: 10bar
